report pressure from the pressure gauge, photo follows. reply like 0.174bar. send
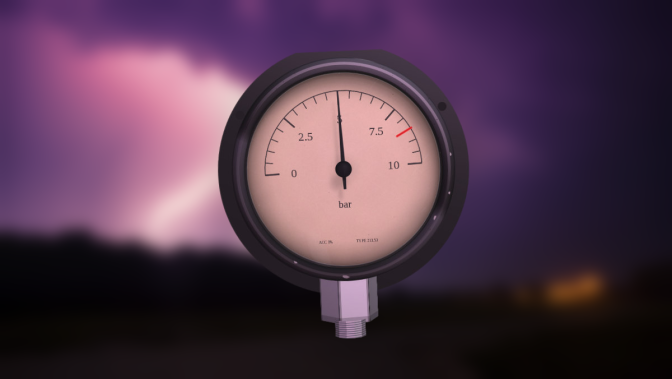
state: 5bar
